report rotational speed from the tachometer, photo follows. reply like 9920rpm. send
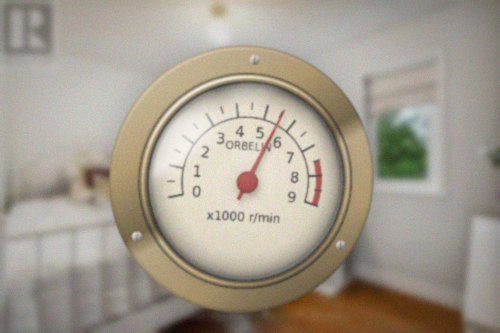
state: 5500rpm
